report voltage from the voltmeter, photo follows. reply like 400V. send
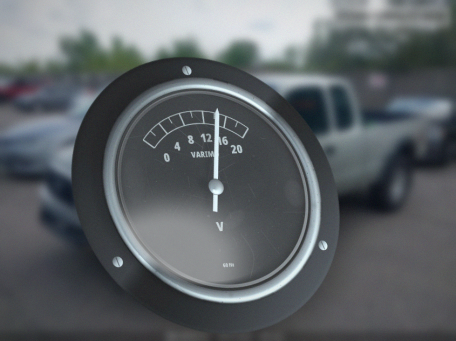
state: 14V
